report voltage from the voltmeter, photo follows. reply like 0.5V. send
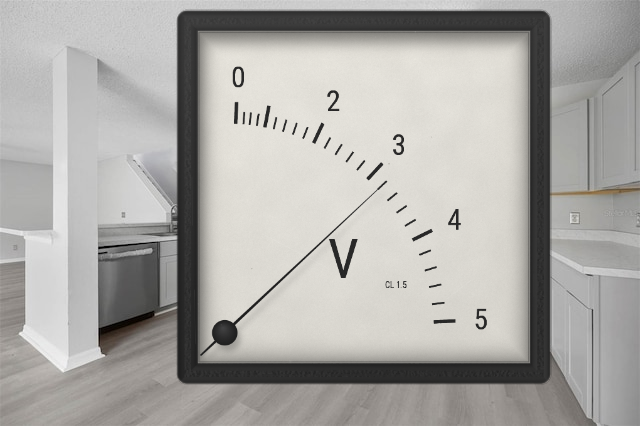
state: 3.2V
